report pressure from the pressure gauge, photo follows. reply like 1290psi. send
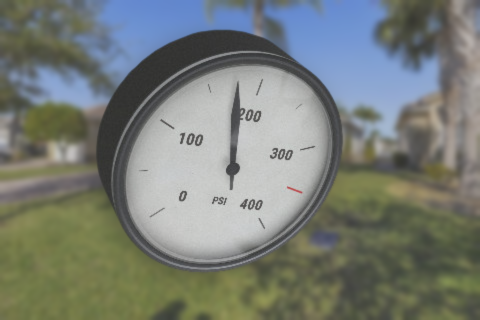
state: 175psi
